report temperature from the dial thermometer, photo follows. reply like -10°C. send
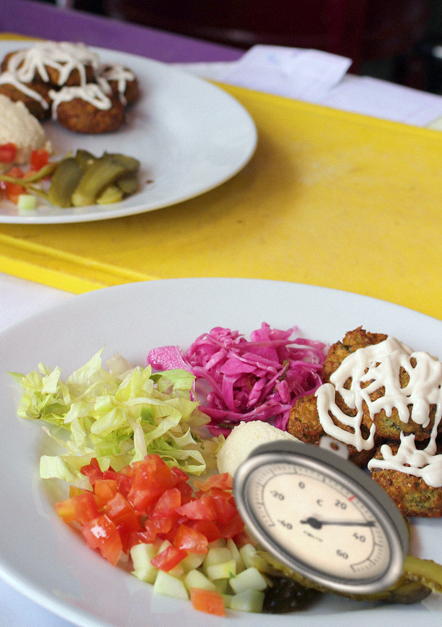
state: 30°C
